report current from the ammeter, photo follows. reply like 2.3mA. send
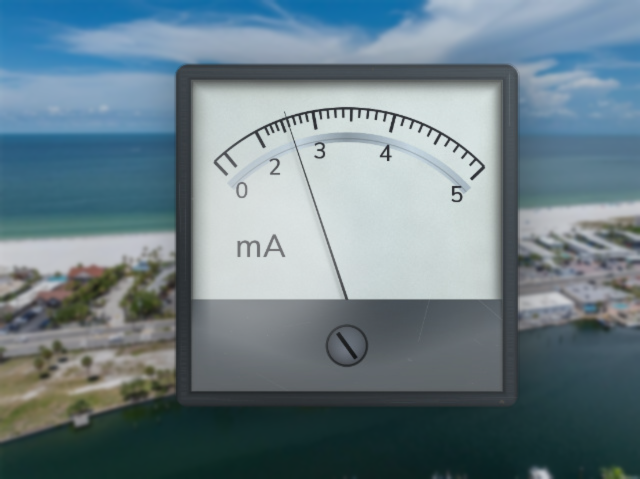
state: 2.6mA
